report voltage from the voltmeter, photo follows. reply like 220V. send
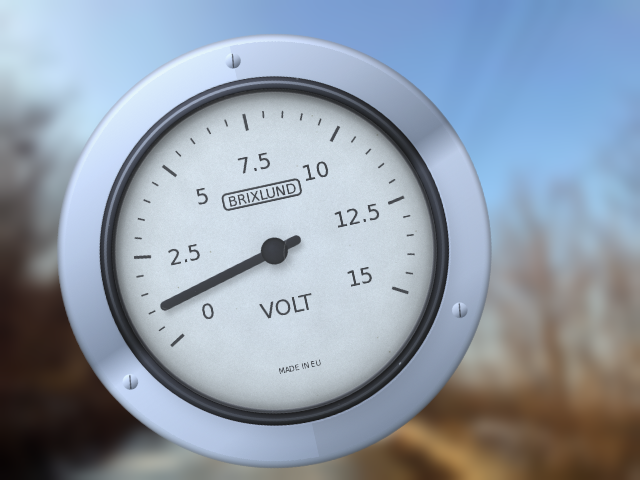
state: 1V
